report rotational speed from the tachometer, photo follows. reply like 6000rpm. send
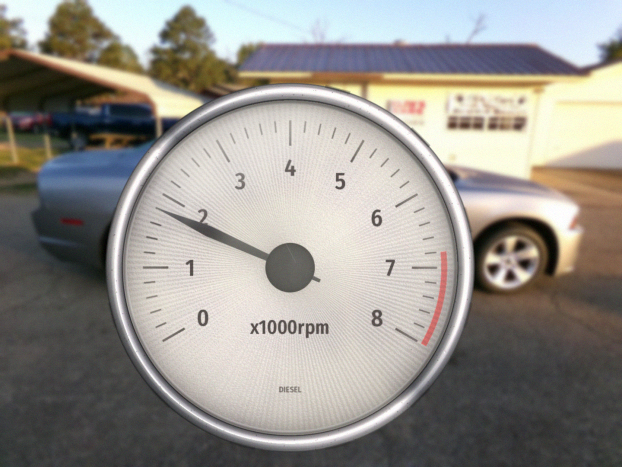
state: 1800rpm
